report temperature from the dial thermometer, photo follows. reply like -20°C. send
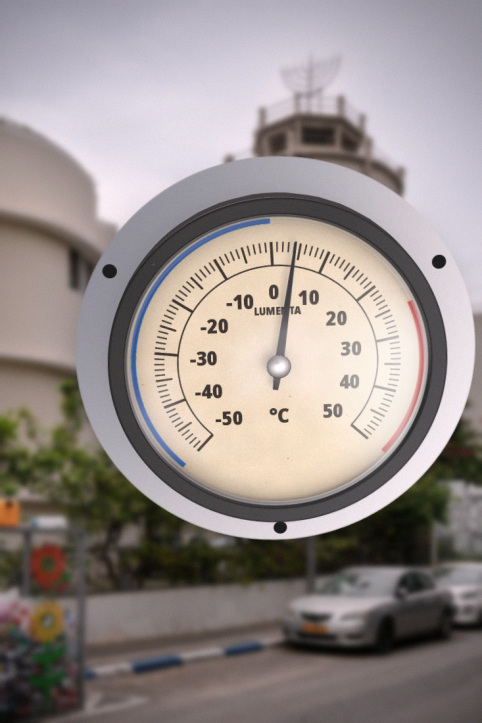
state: 4°C
